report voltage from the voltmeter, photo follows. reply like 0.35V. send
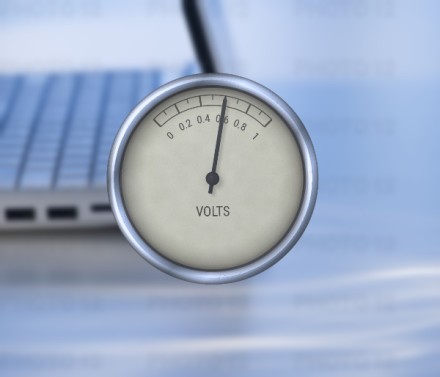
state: 0.6V
